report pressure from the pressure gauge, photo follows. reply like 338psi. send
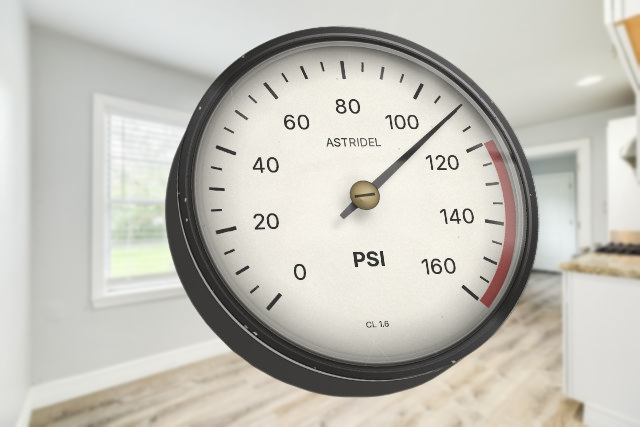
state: 110psi
